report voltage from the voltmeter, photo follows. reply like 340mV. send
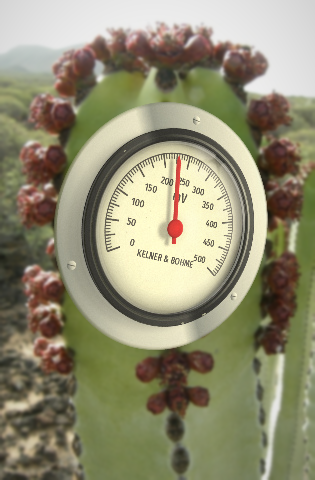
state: 225mV
